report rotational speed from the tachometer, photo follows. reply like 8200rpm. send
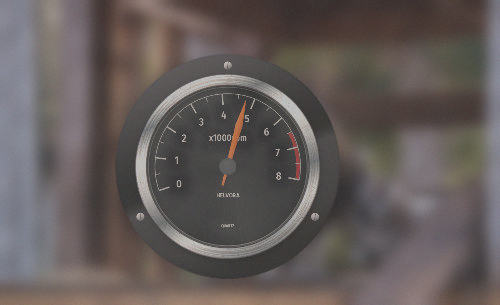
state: 4750rpm
